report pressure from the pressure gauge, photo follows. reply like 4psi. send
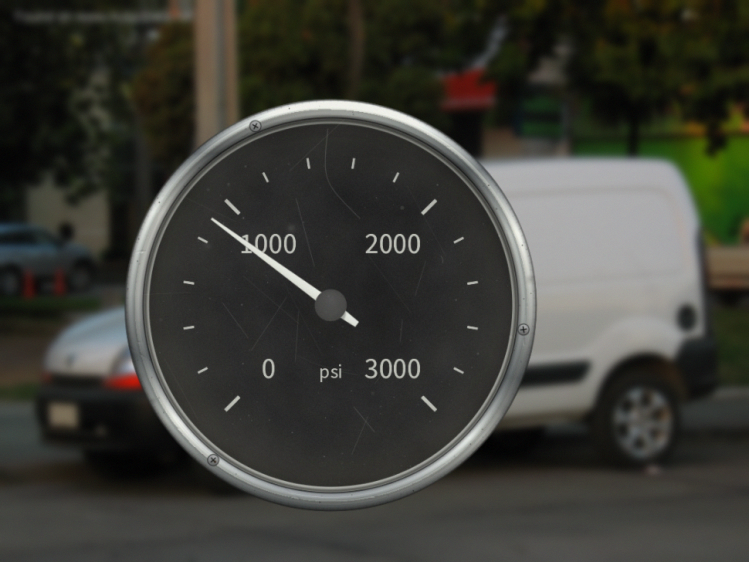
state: 900psi
